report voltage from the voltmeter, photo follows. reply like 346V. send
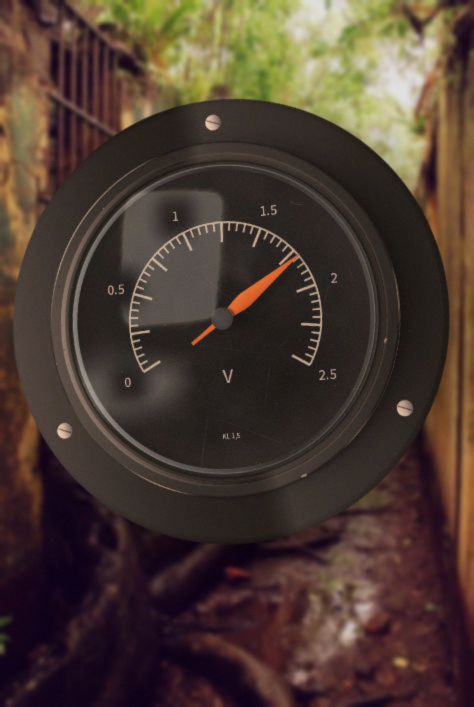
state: 1.8V
